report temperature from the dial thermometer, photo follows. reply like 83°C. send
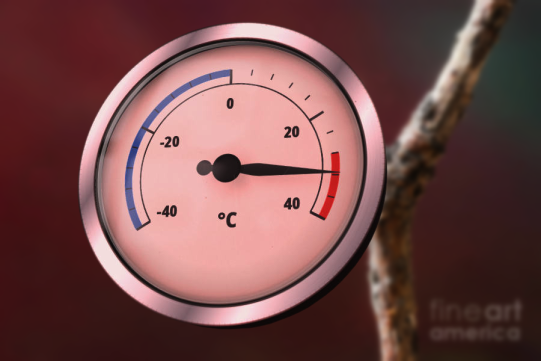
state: 32°C
